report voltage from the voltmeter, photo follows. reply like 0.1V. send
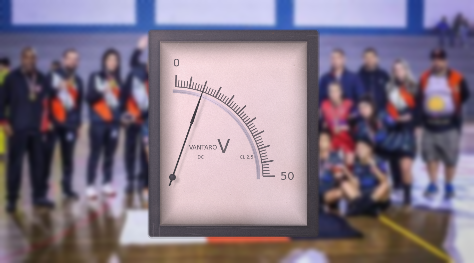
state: 10V
